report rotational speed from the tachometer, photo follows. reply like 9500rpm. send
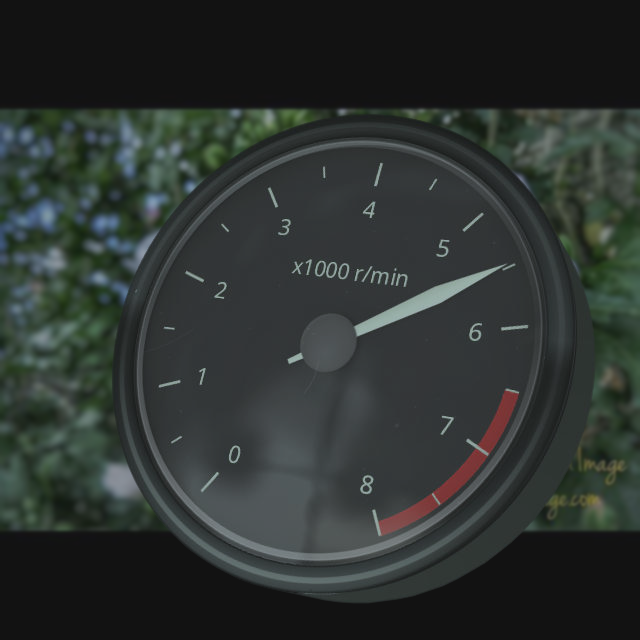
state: 5500rpm
